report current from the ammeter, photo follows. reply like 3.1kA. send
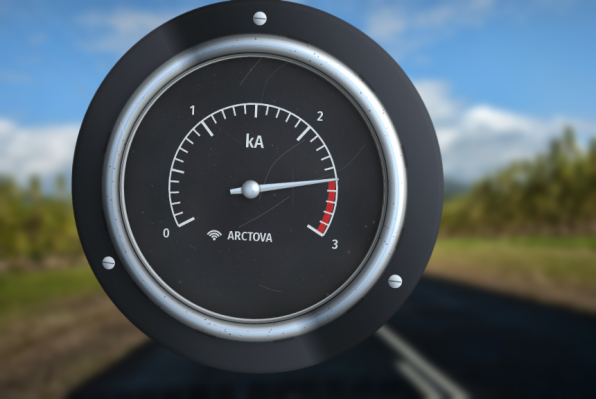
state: 2.5kA
